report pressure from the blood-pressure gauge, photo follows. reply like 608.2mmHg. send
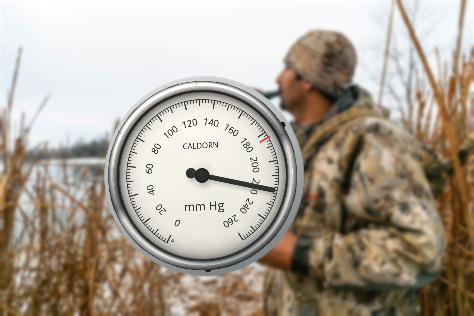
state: 220mmHg
